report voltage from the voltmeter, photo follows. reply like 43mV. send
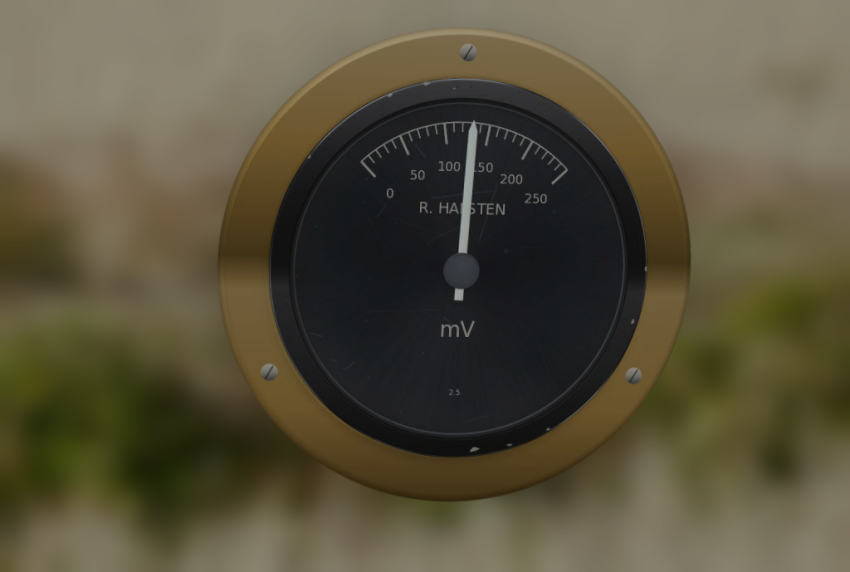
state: 130mV
